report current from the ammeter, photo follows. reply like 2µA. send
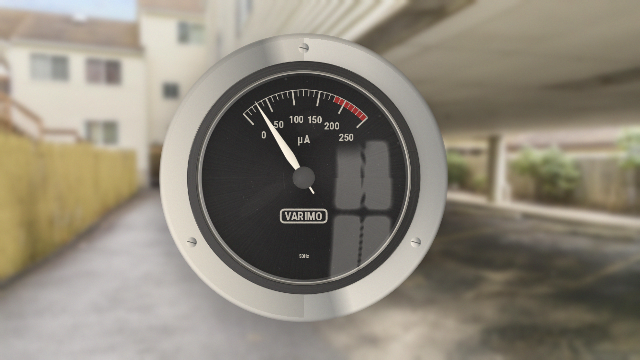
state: 30µA
